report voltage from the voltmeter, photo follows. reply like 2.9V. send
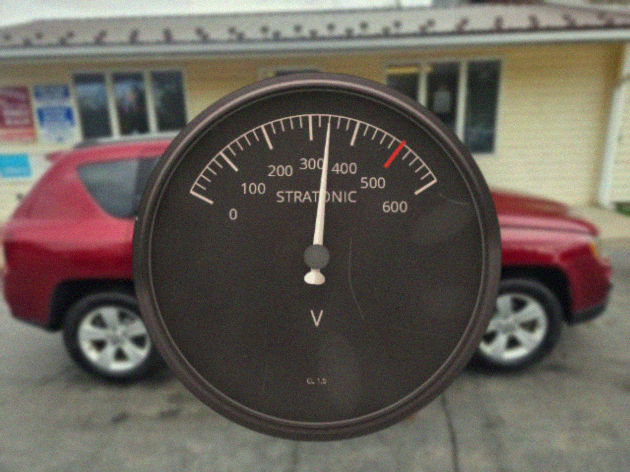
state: 340V
